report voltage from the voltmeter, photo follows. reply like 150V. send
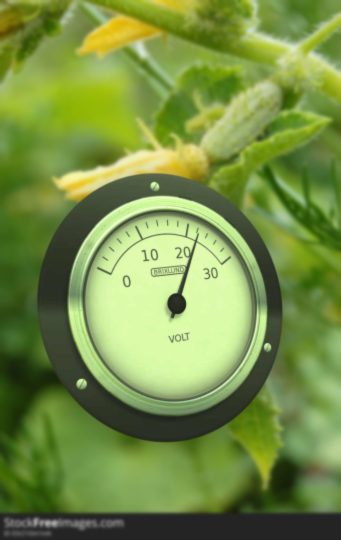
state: 22V
